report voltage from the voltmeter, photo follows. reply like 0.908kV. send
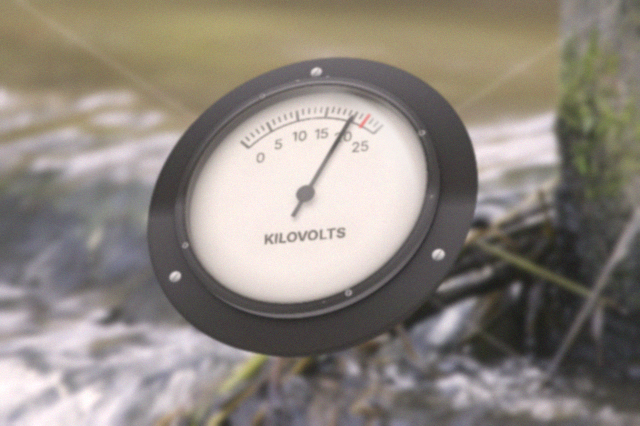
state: 20kV
